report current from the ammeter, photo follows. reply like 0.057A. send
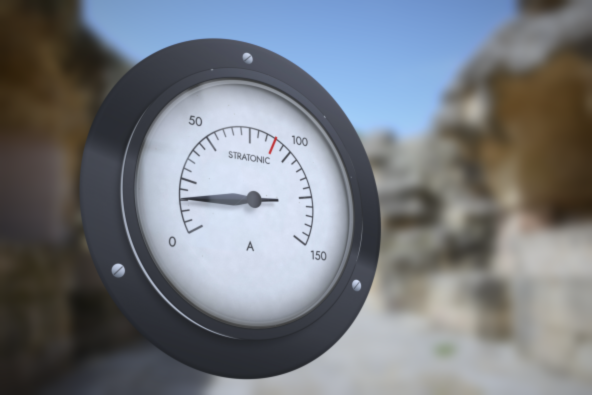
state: 15A
